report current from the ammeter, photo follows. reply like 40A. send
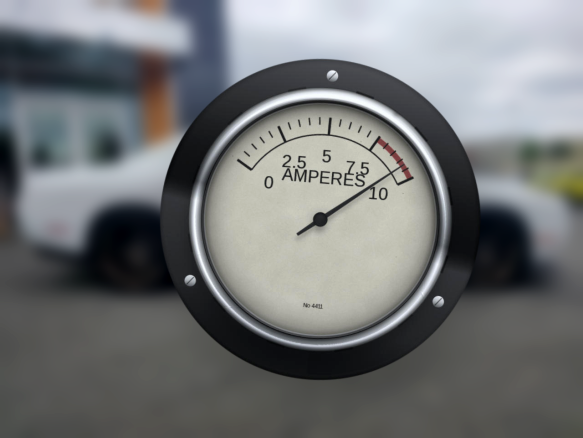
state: 9.25A
